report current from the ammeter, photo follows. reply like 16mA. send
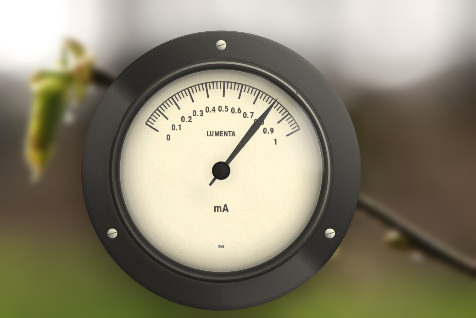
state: 0.8mA
